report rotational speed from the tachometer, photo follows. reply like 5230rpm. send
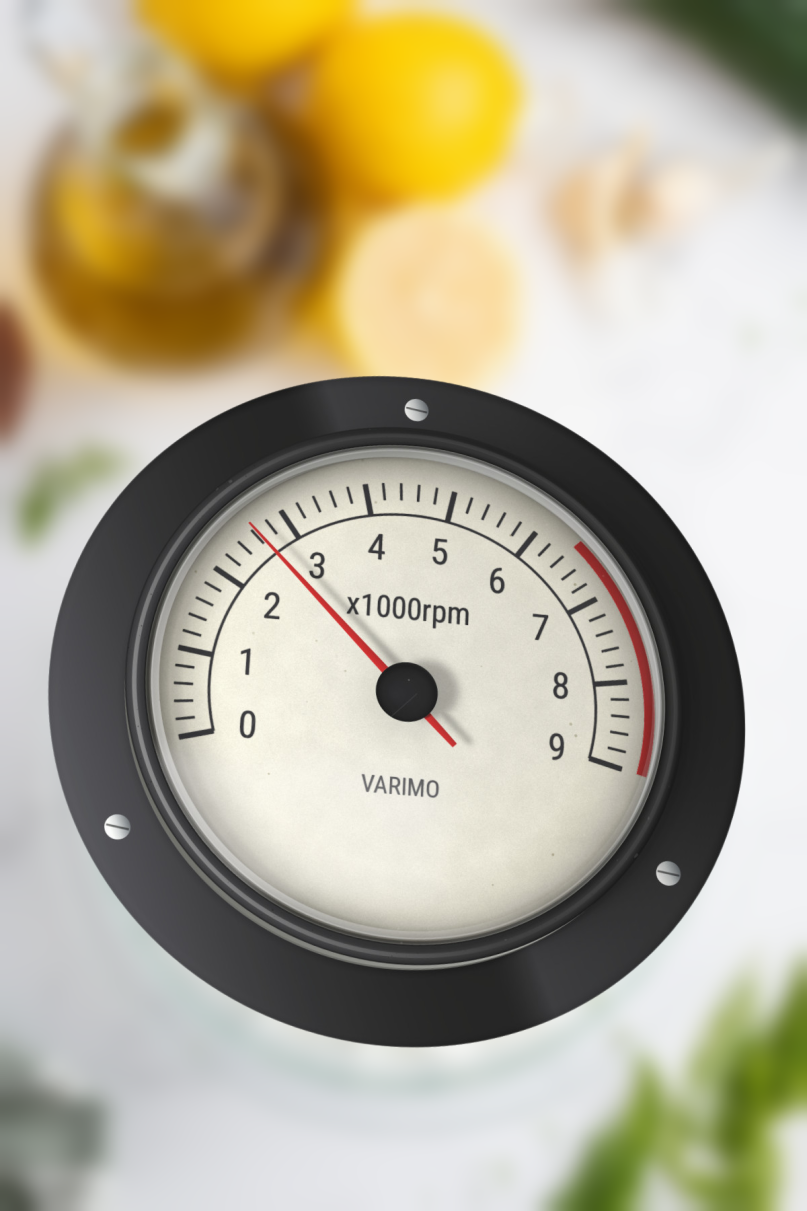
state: 2600rpm
